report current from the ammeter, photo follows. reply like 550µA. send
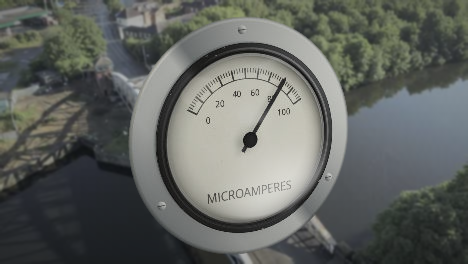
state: 80µA
